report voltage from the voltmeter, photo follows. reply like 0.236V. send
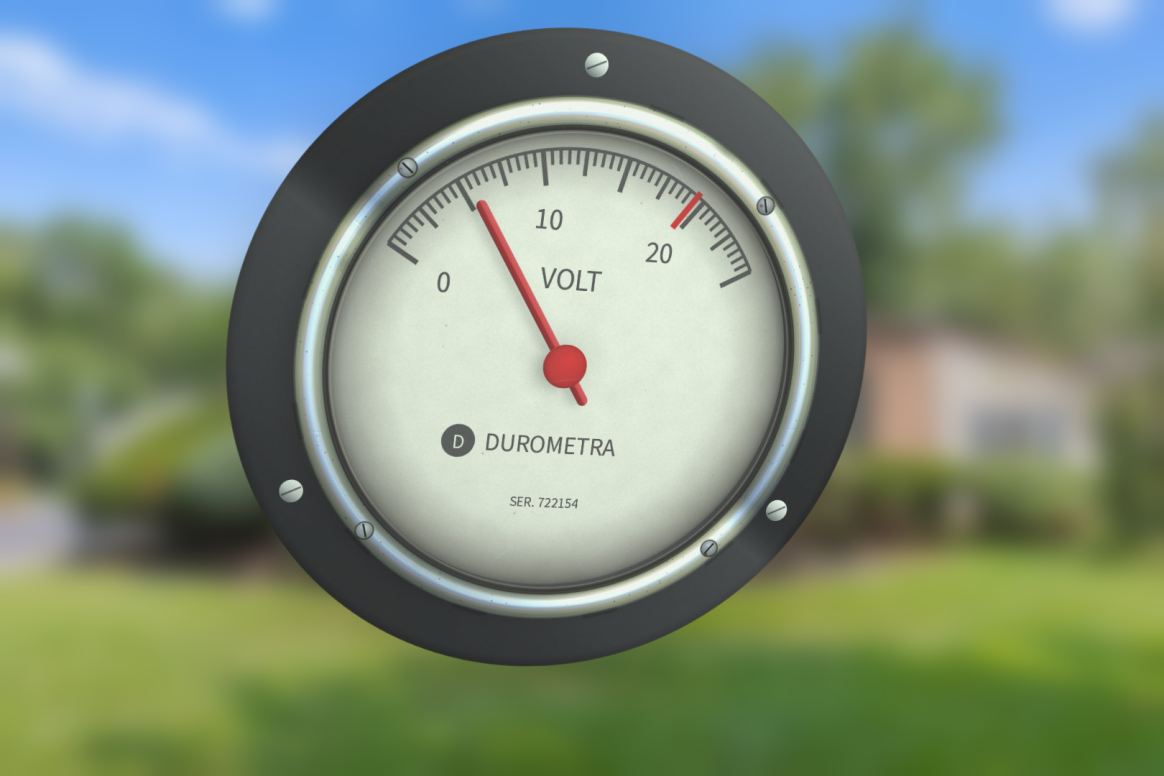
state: 5.5V
